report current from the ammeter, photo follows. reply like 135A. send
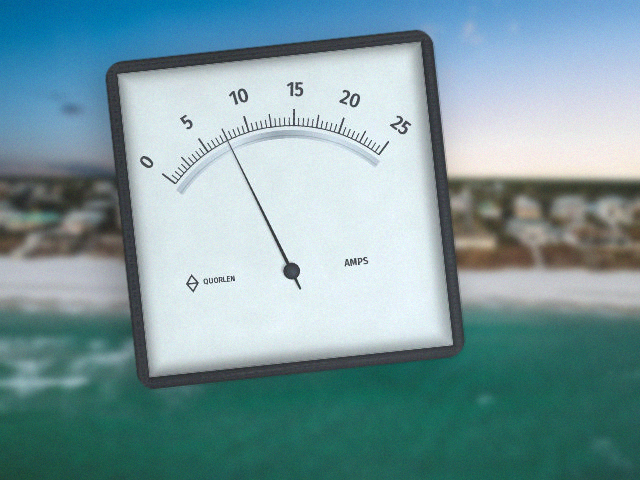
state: 7.5A
